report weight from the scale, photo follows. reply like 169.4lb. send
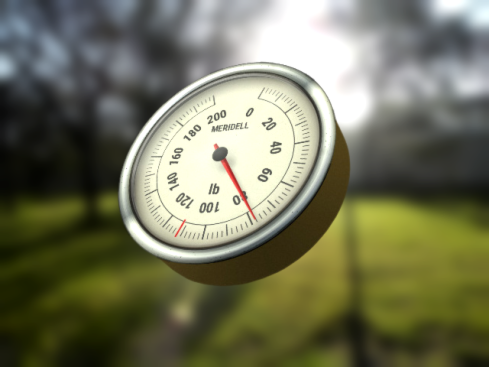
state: 78lb
